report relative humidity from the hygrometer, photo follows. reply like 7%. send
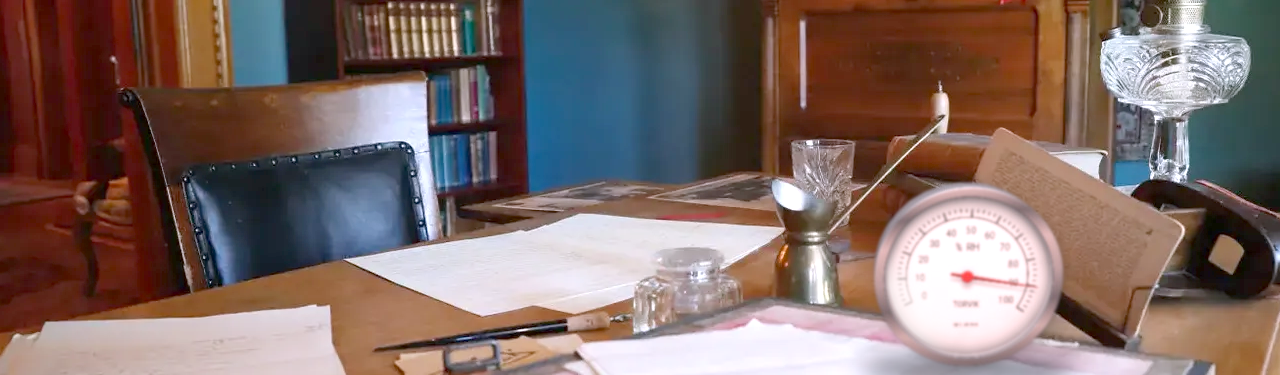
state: 90%
